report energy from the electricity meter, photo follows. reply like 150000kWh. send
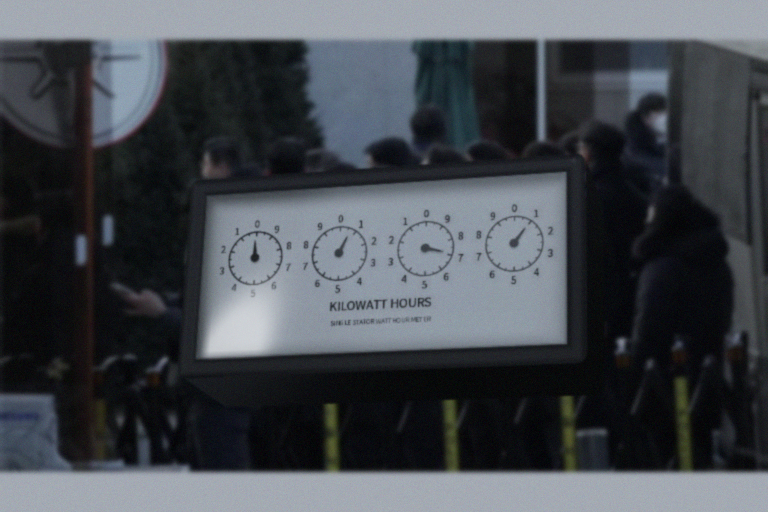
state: 71kWh
